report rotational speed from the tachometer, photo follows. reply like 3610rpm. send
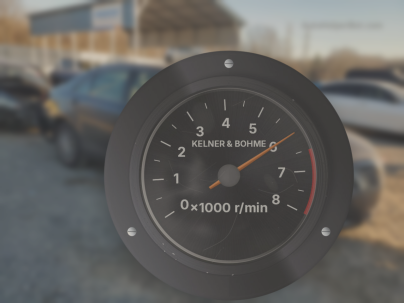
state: 6000rpm
